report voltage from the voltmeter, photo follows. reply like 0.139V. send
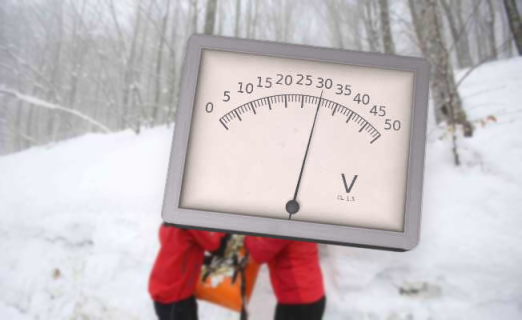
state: 30V
